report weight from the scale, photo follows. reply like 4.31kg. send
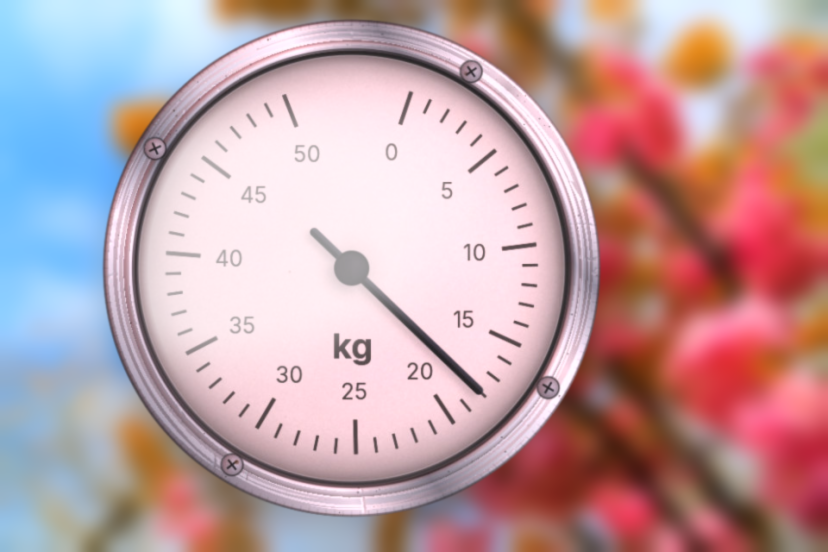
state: 18kg
